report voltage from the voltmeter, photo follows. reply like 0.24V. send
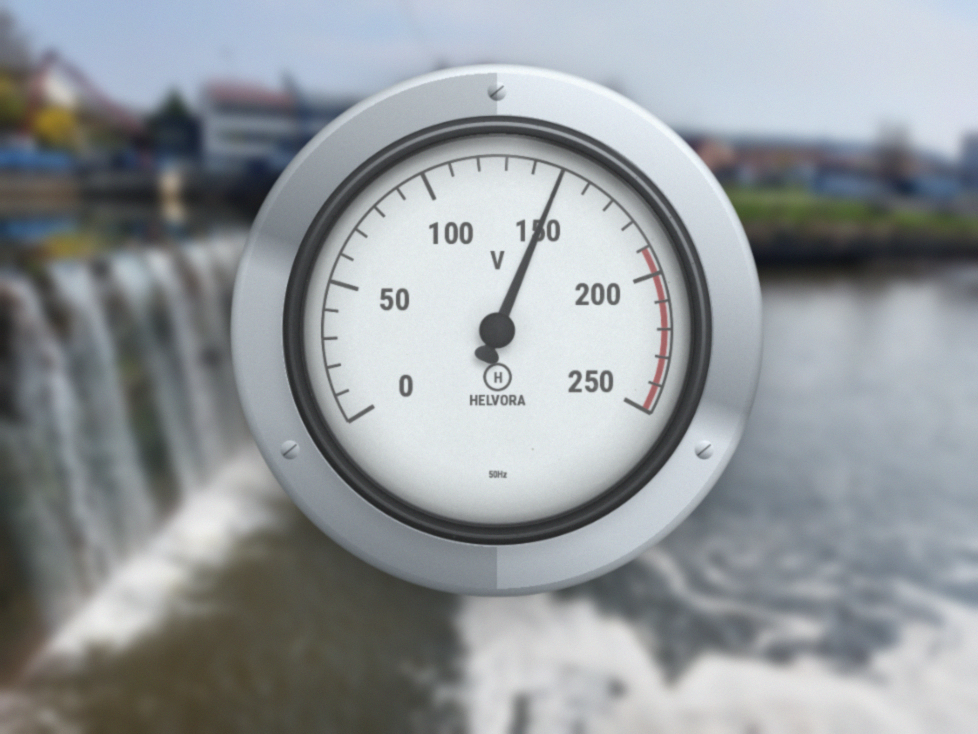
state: 150V
